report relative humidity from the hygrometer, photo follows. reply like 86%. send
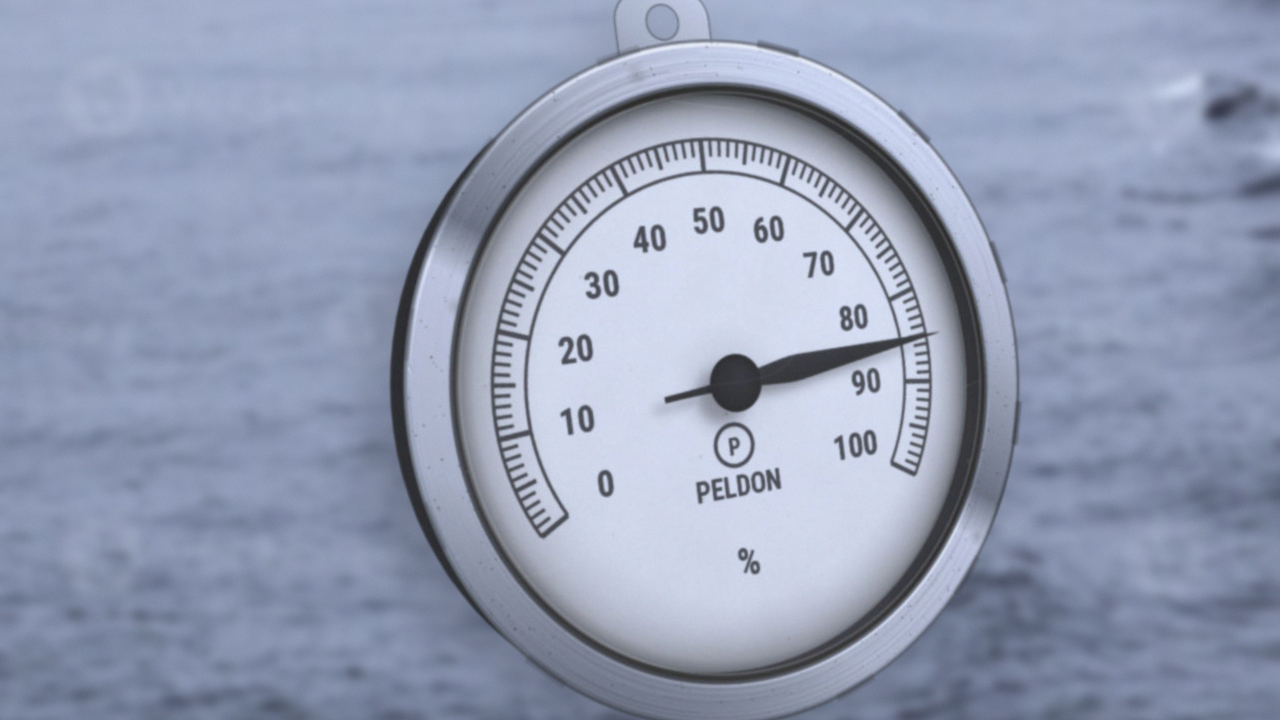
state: 85%
